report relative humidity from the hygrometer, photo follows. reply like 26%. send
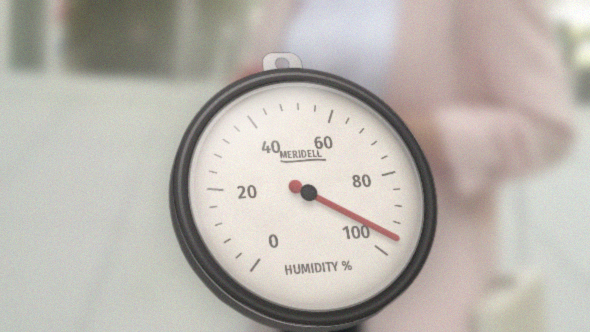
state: 96%
